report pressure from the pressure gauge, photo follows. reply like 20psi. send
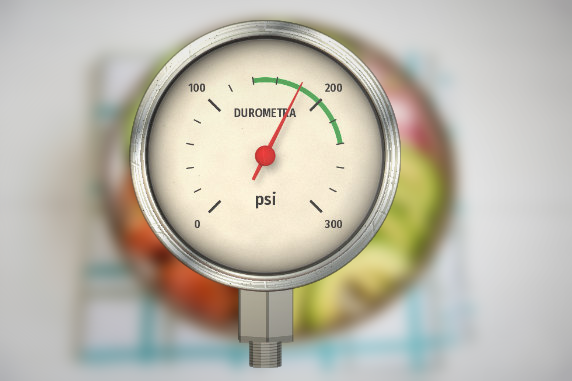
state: 180psi
